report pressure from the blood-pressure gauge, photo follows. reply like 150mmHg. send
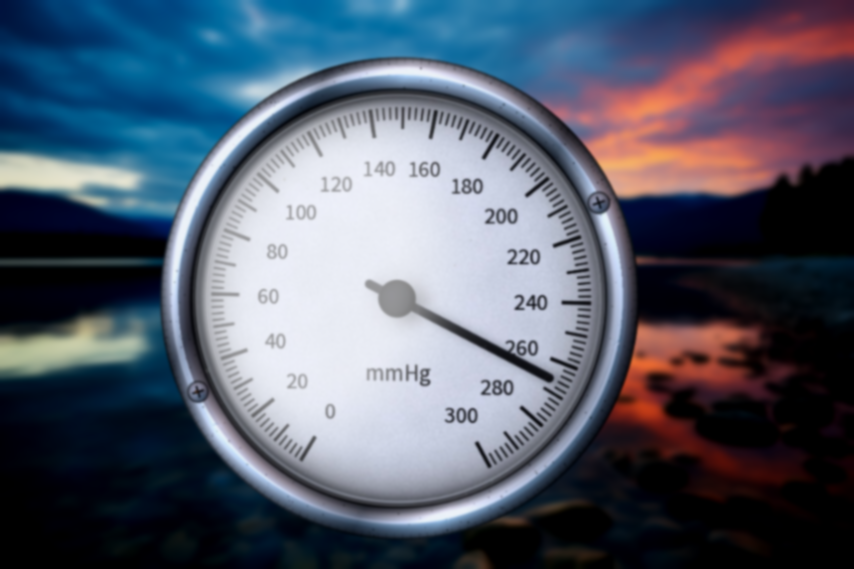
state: 266mmHg
